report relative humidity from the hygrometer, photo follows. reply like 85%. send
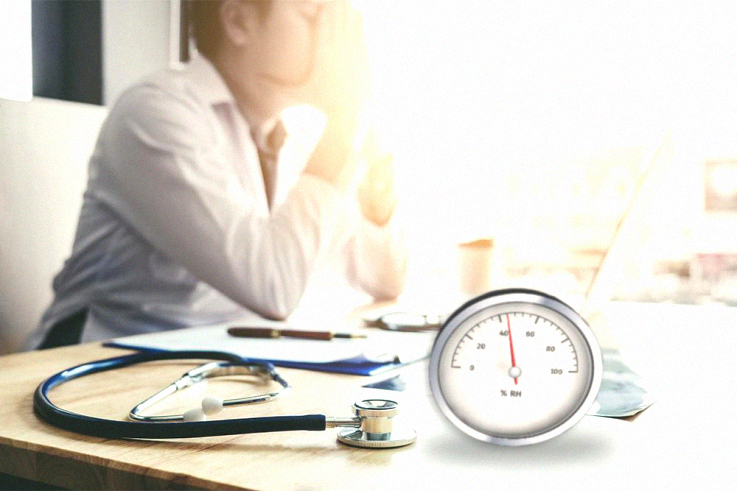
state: 44%
